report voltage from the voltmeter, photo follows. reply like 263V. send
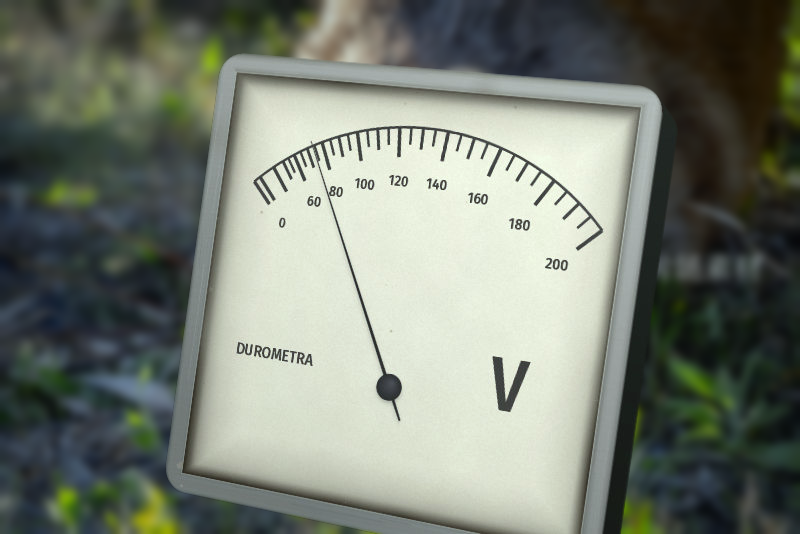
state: 75V
